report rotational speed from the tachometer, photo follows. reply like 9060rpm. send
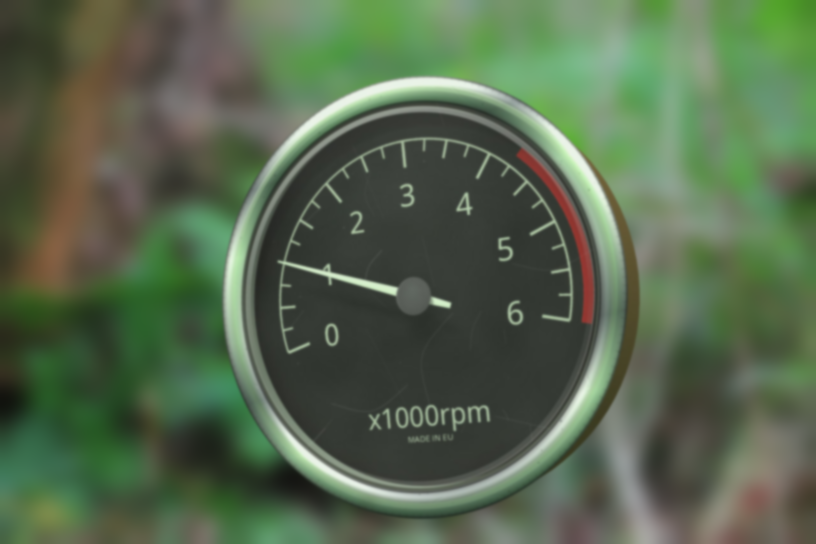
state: 1000rpm
